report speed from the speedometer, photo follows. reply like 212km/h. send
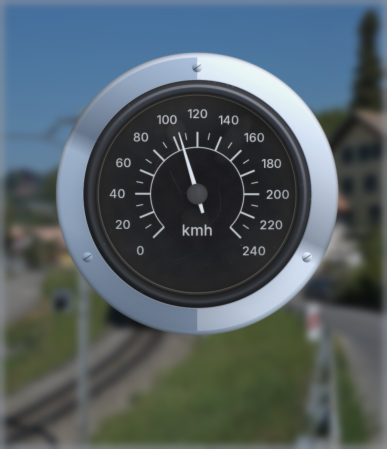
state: 105km/h
